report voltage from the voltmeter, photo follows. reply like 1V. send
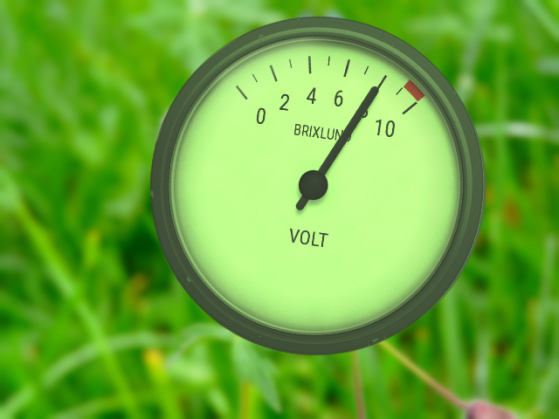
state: 8V
